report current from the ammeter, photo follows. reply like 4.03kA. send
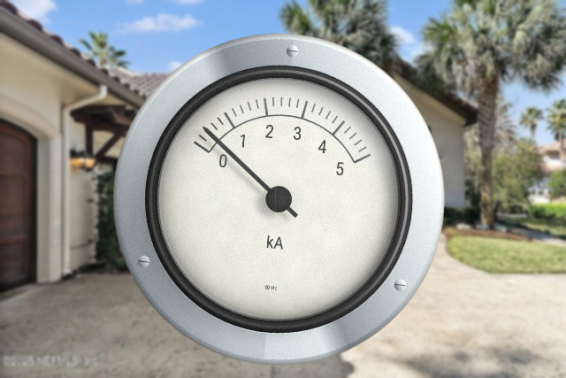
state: 0.4kA
